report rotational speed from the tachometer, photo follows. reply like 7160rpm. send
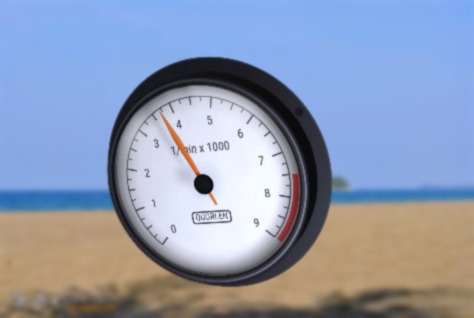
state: 3750rpm
